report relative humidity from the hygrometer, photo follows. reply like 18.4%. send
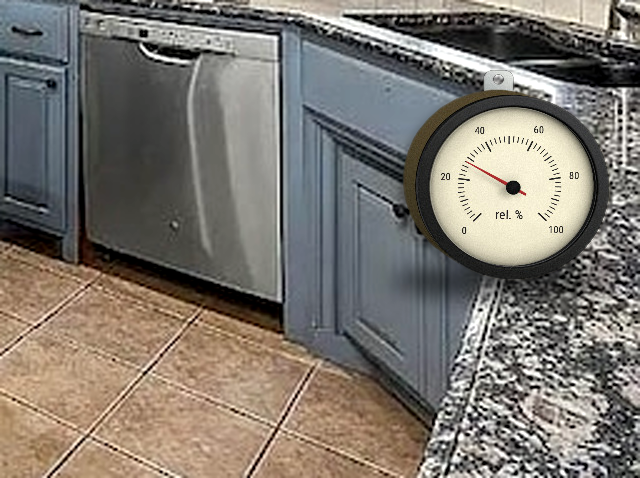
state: 28%
